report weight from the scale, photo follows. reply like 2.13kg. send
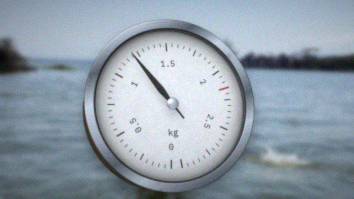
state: 1.2kg
